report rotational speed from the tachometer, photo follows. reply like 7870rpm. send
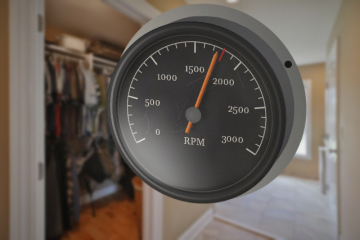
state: 1750rpm
